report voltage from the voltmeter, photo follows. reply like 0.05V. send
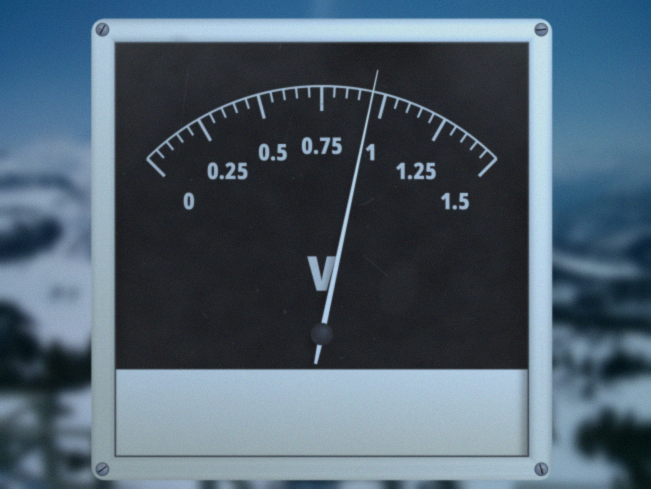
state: 0.95V
